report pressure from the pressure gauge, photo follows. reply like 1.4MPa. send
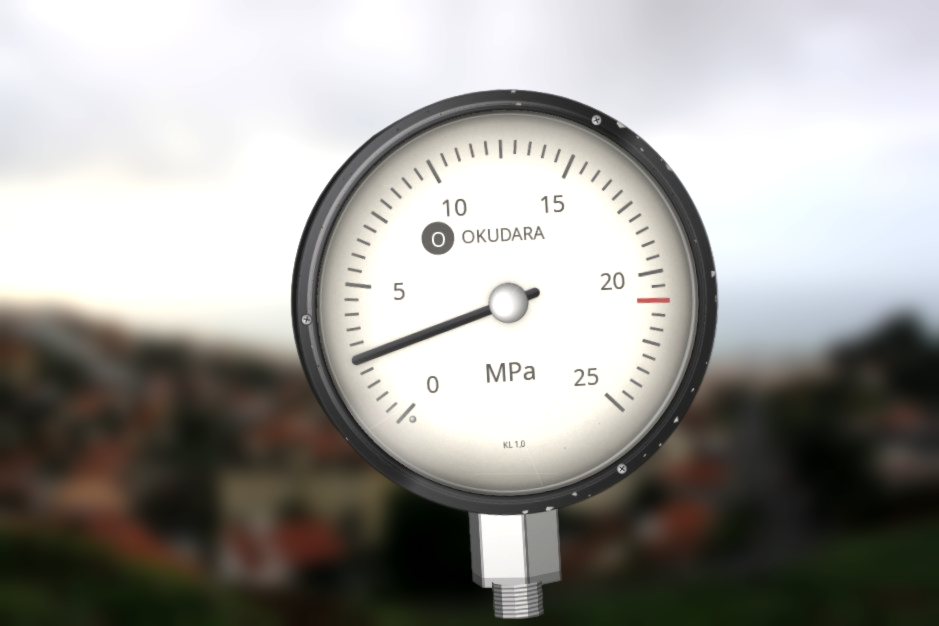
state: 2.5MPa
